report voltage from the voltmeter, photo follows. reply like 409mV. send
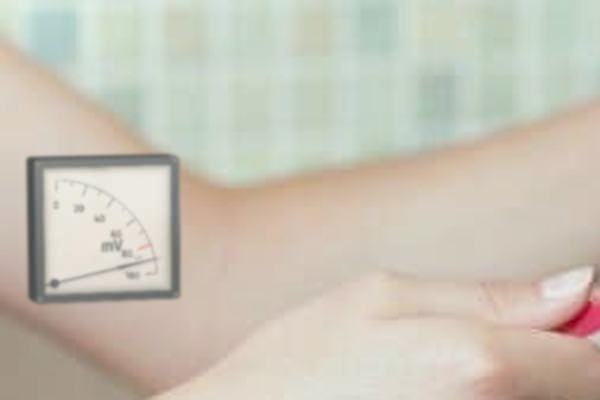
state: 90mV
